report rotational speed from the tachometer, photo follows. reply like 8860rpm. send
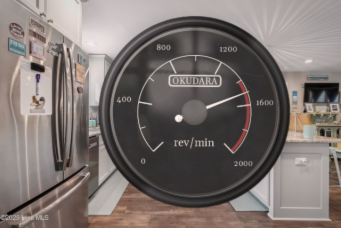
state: 1500rpm
